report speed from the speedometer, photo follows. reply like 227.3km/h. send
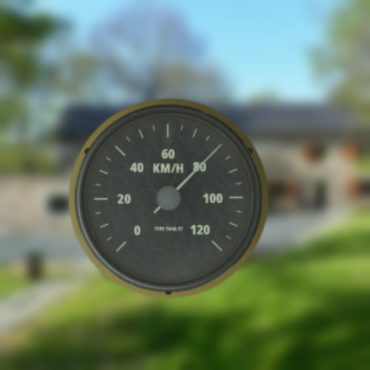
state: 80km/h
